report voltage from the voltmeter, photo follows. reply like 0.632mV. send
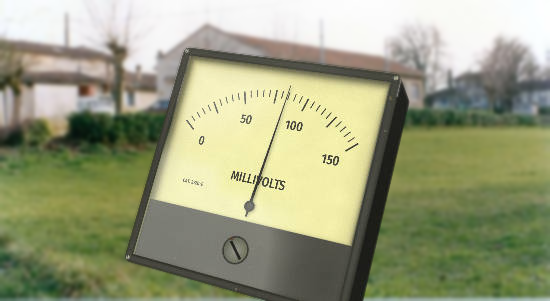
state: 85mV
